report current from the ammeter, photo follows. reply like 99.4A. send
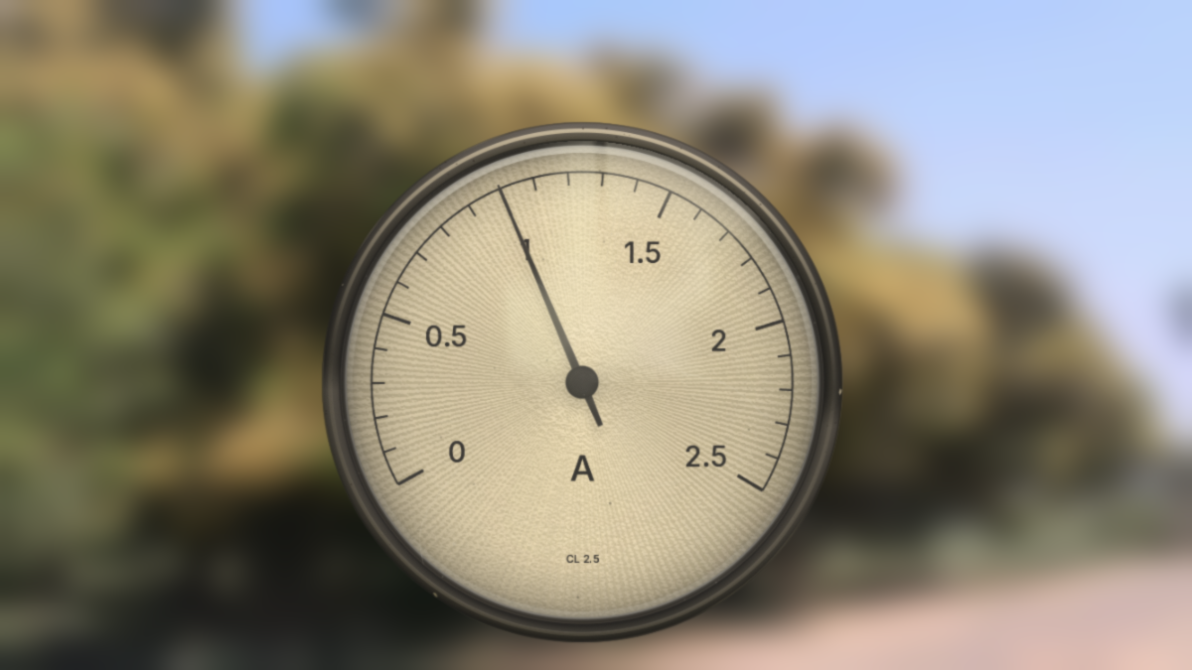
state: 1A
